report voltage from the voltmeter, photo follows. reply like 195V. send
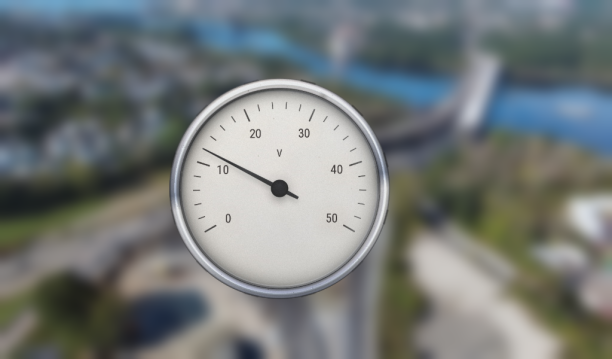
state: 12V
